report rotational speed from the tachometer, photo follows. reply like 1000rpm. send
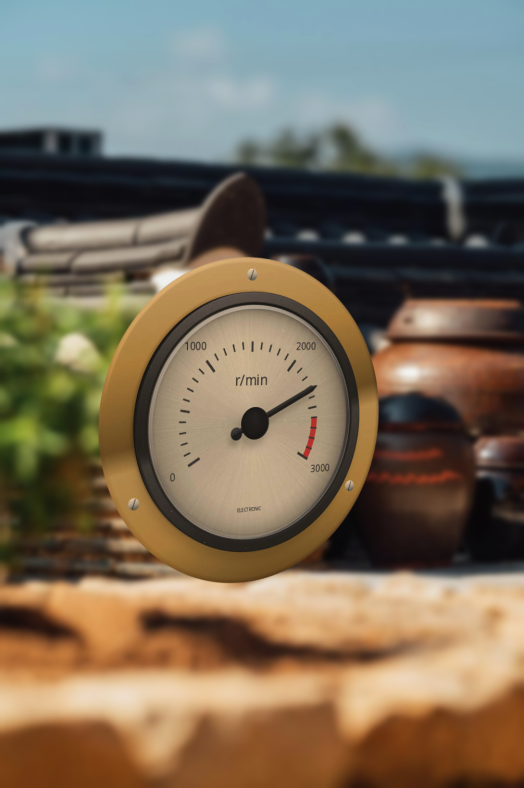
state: 2300rpm
